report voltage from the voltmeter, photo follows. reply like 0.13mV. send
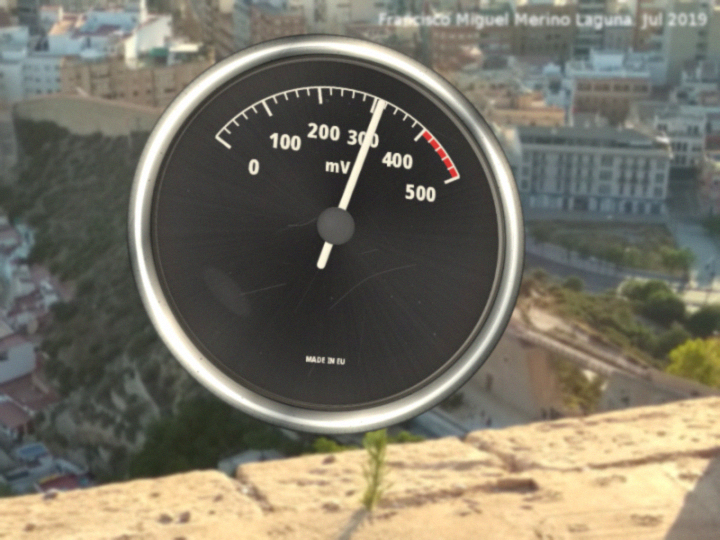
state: 310mV
